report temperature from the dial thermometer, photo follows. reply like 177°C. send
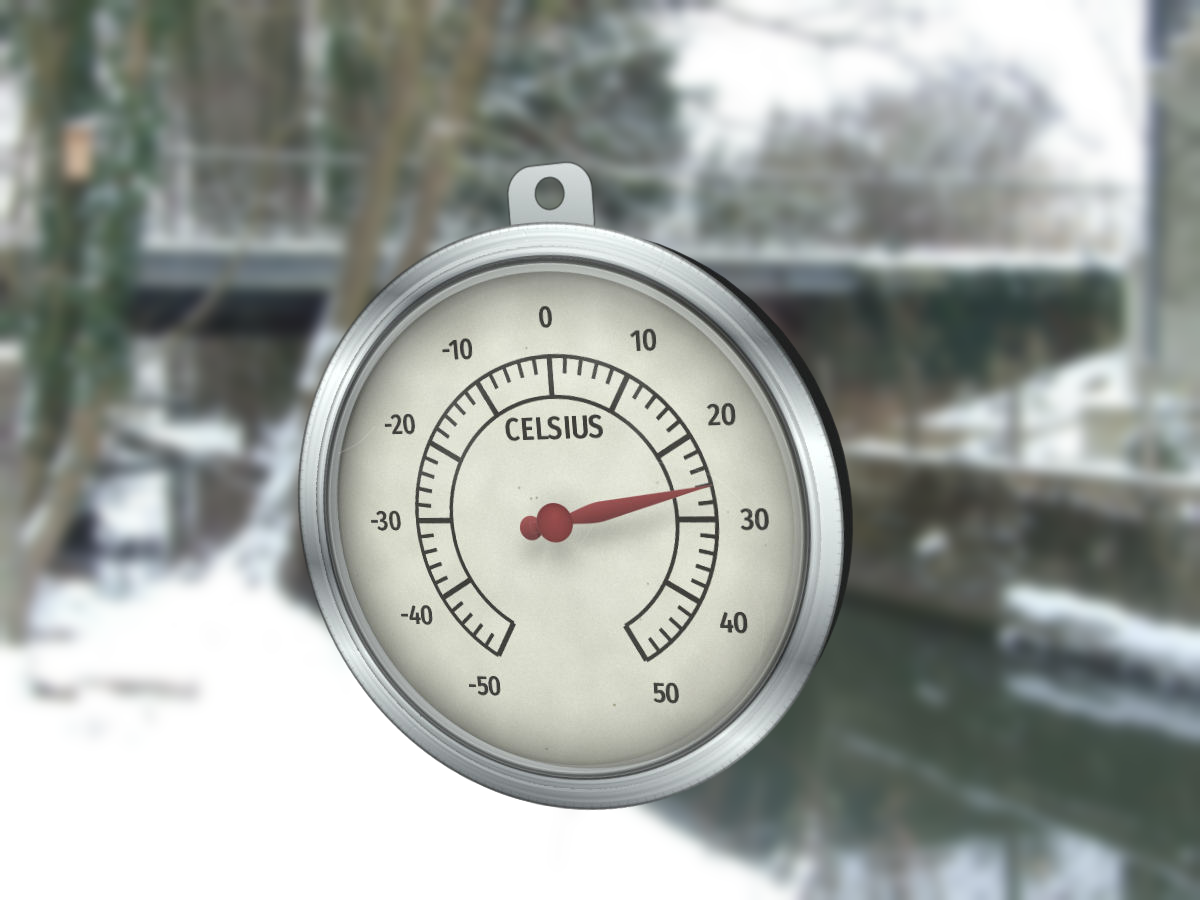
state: 26°C
